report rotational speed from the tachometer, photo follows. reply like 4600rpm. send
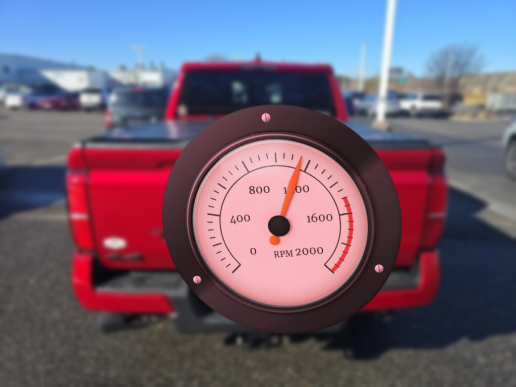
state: 1150rpm
